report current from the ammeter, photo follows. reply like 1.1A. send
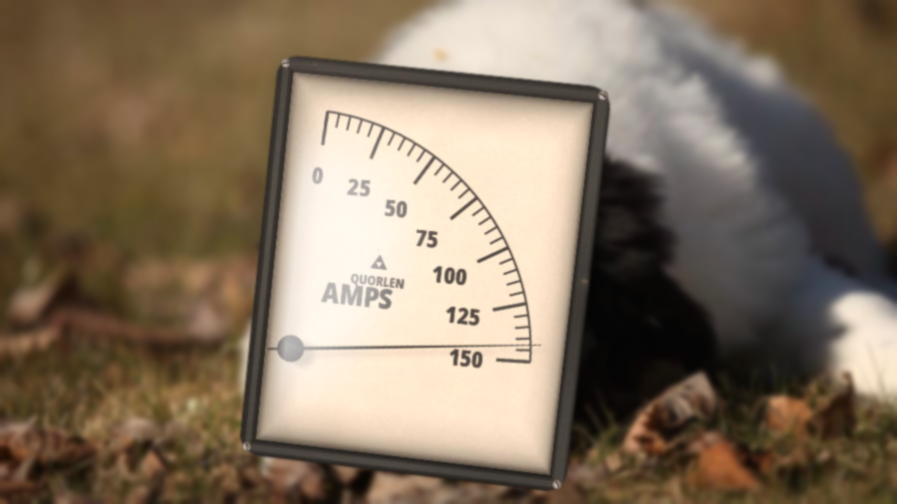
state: 142.5A
